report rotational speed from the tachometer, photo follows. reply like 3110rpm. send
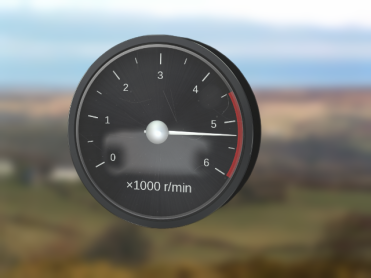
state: 5250rpm
